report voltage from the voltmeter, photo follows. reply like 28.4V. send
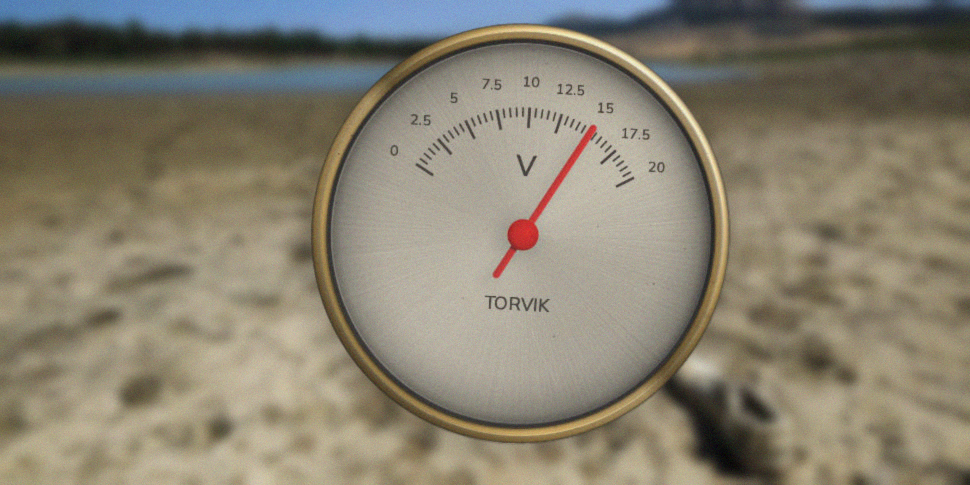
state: 15V
